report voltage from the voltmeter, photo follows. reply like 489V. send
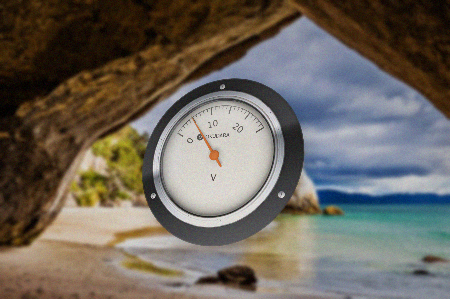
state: 5V
